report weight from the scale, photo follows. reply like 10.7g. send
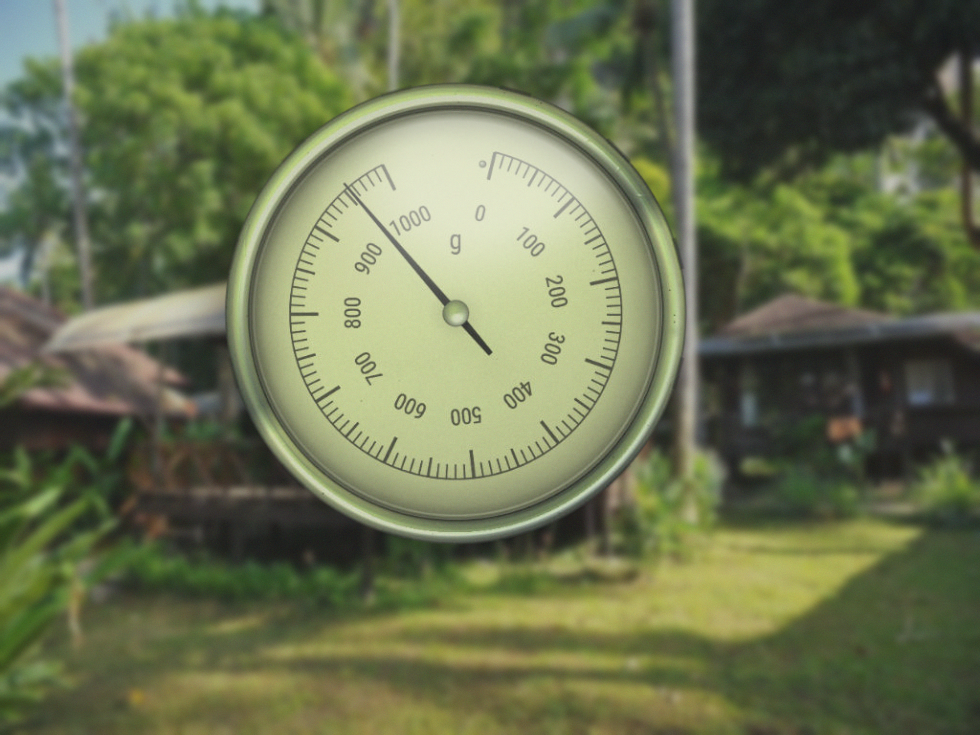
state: 955g
